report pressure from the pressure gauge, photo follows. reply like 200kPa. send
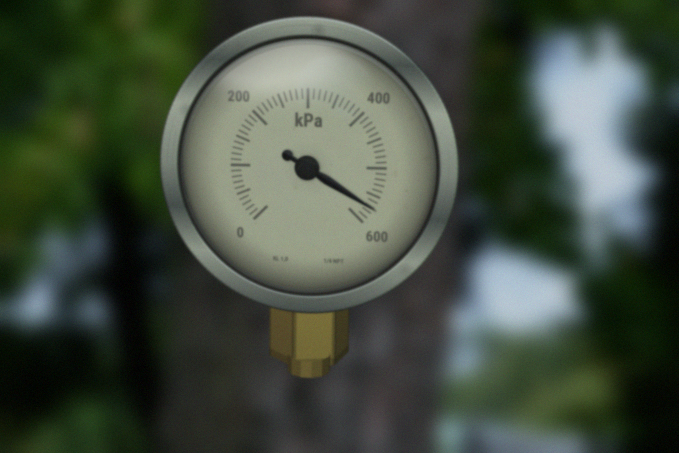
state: 570kPa
